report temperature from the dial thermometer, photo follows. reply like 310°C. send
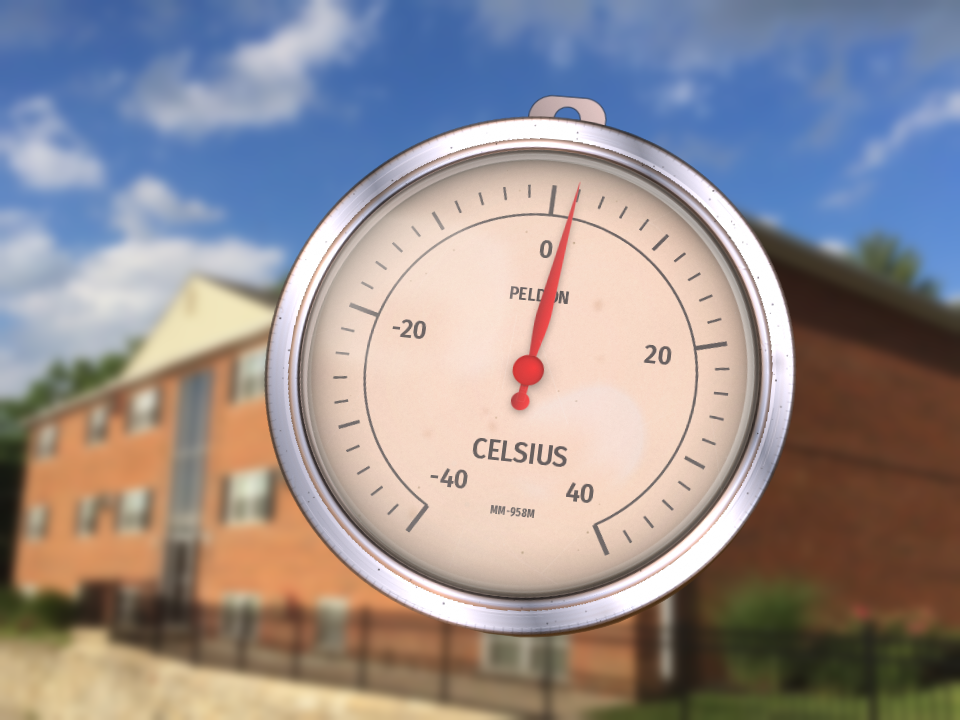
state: 2°C
